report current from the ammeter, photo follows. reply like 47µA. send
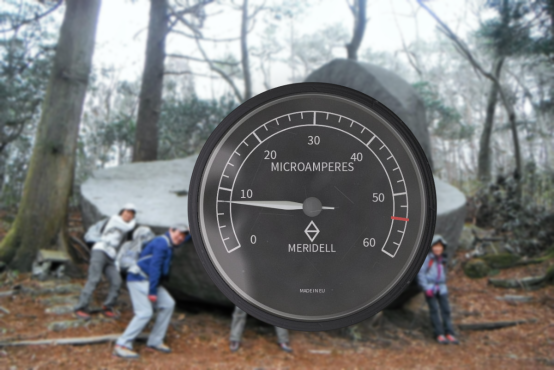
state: 8µA
